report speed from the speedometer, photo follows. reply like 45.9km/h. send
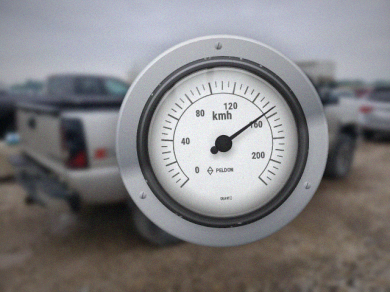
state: 155km/h
